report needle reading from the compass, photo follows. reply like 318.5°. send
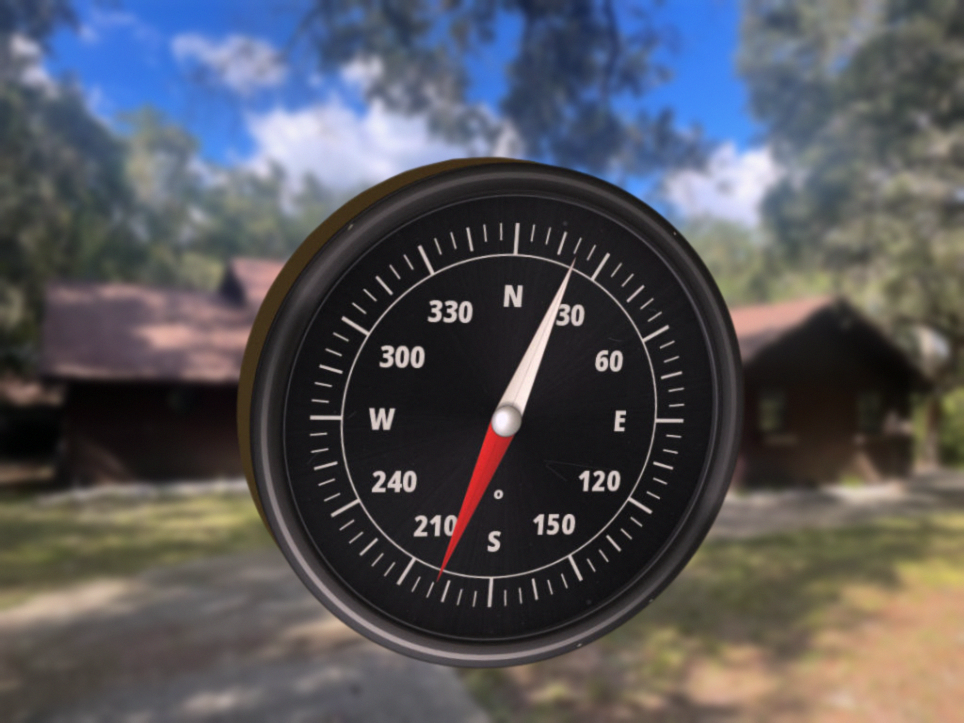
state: 200°
